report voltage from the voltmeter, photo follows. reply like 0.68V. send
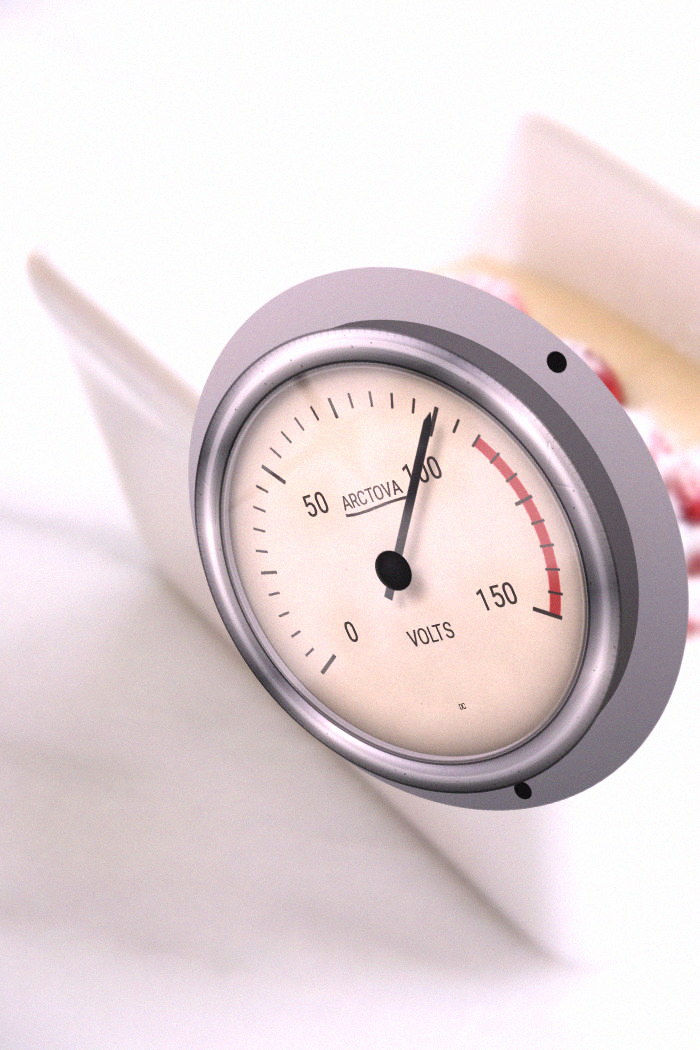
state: 100V
